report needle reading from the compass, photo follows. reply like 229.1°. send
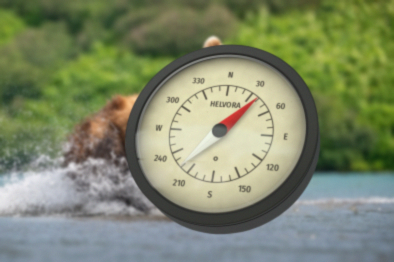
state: 40°
